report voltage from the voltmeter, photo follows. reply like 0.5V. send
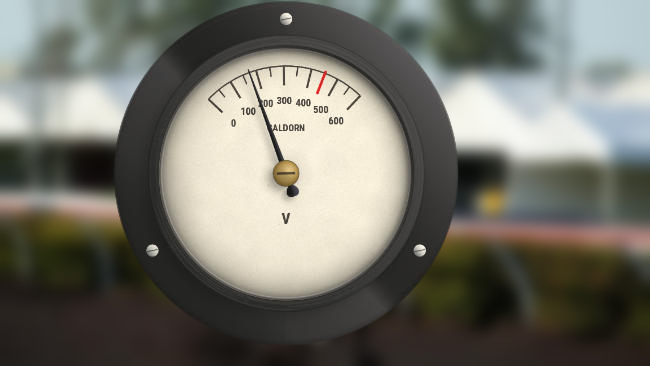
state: 175V
